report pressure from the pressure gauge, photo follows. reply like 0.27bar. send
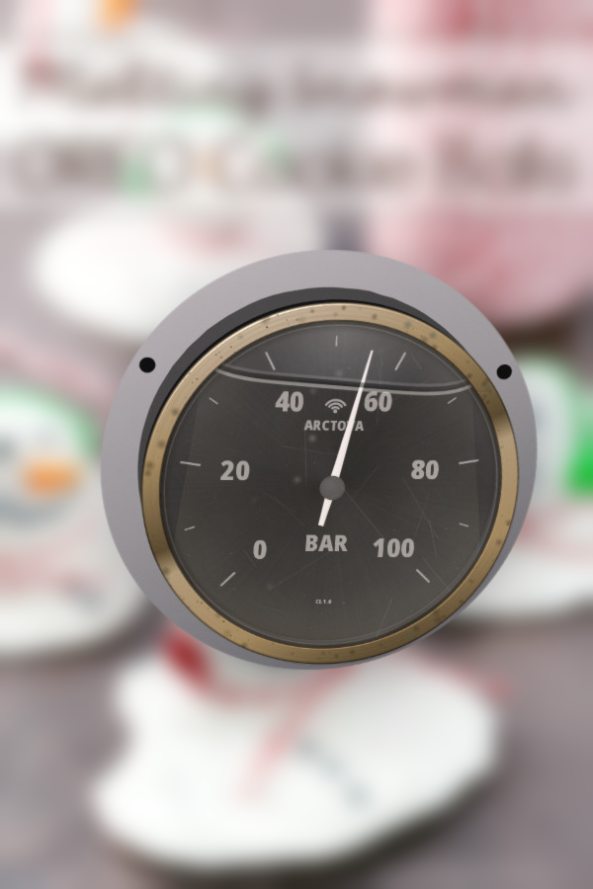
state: 55bar
